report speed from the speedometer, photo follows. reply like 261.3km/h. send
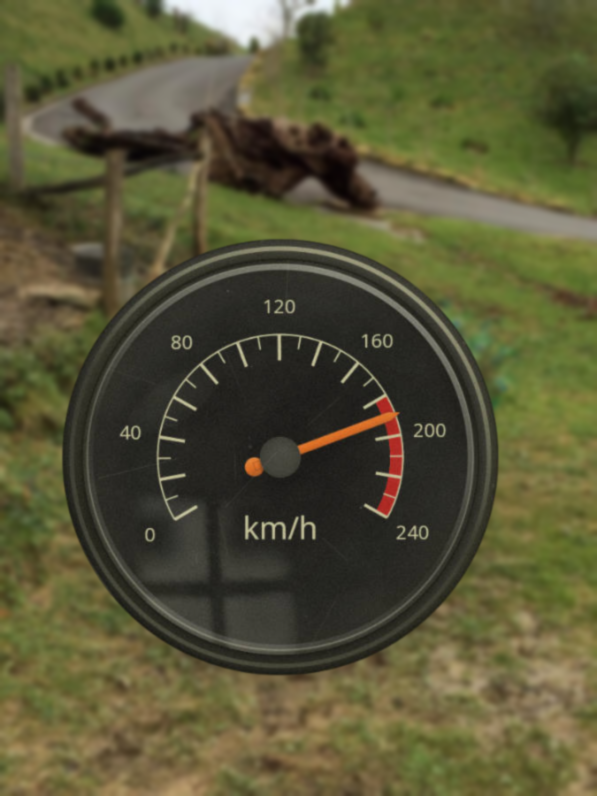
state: 190km/h
